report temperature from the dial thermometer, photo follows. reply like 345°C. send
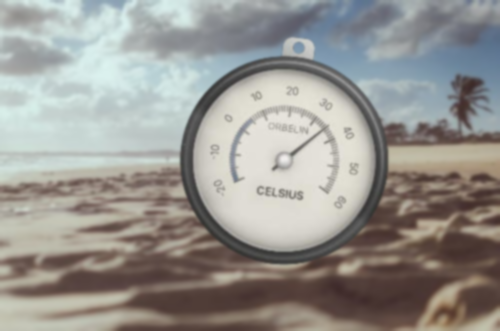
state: 35°C
